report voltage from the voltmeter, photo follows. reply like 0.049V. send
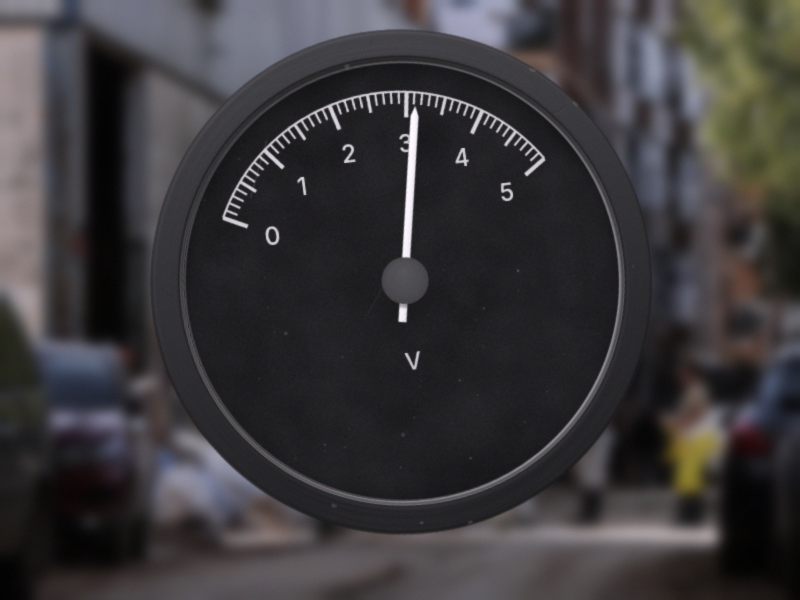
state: 3.1V
